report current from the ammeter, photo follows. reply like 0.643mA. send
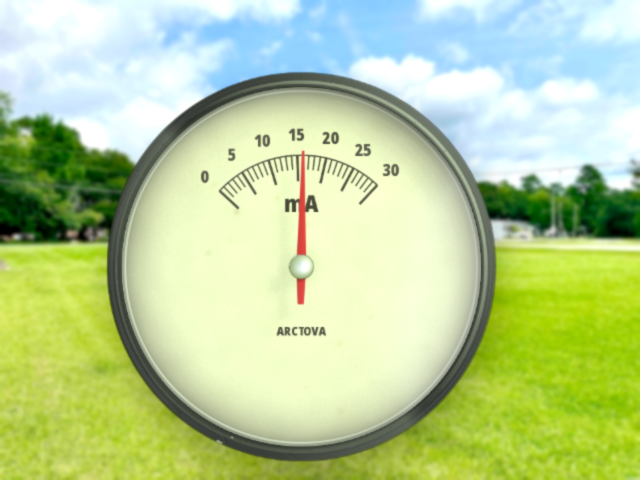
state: 16mA
